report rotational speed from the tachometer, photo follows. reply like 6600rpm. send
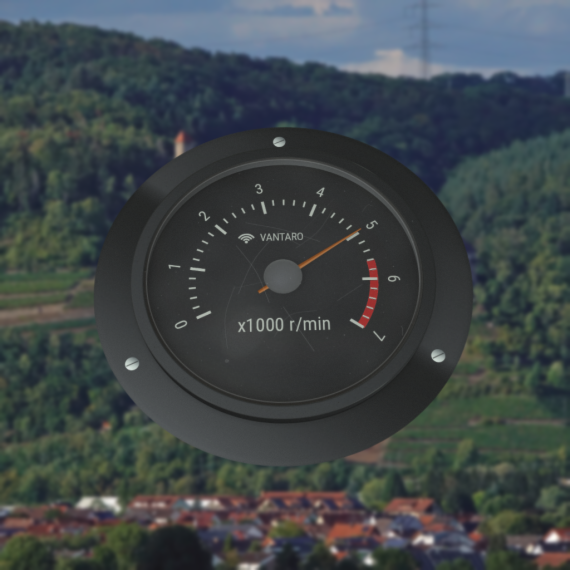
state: 5000rpm
